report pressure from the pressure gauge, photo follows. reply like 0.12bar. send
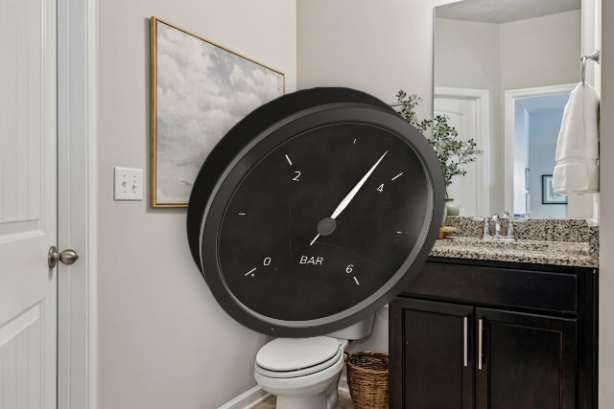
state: 3.5bar
